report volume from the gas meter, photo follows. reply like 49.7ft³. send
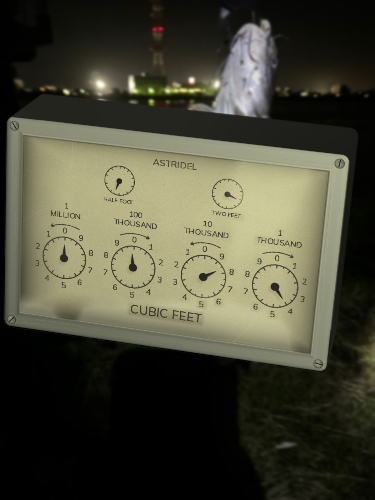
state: 998400ft³
